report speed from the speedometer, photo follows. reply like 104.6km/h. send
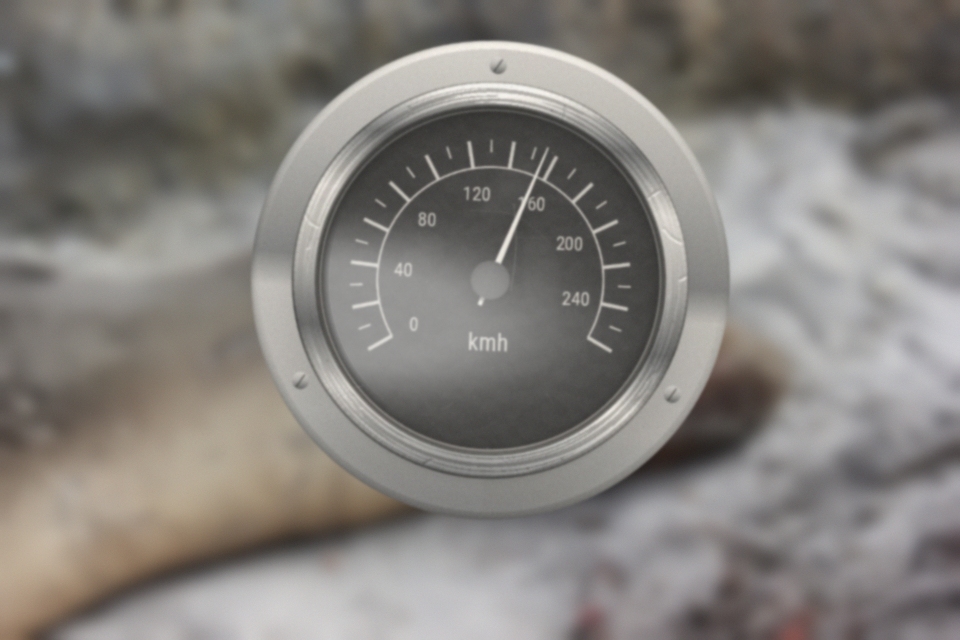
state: 155km/h
